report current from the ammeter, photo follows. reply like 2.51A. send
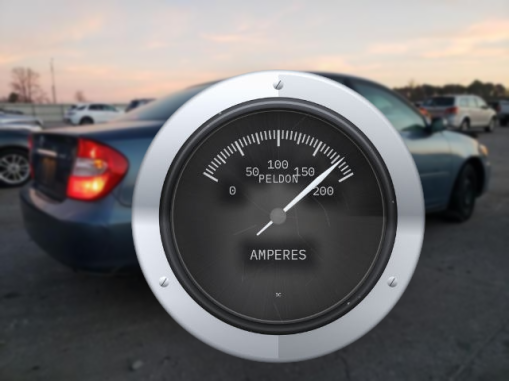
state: 180A
